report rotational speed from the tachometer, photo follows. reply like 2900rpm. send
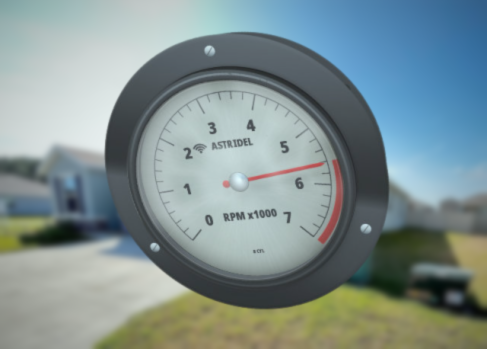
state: 5600rpm
